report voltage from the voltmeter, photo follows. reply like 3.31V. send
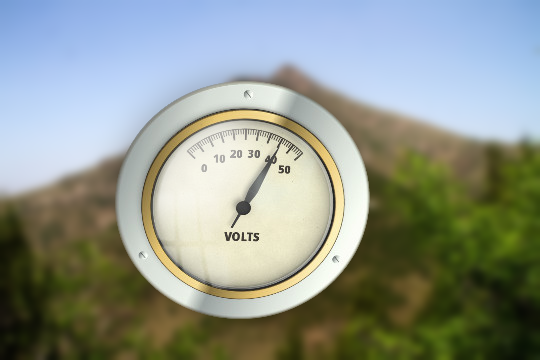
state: 40V
